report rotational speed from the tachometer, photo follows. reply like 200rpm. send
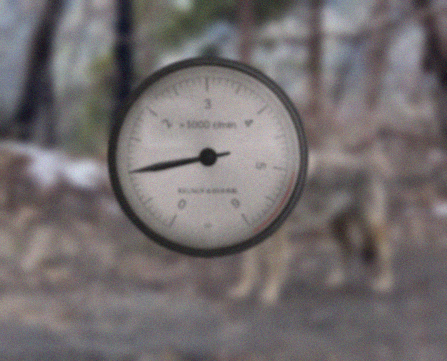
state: 1000rpm
